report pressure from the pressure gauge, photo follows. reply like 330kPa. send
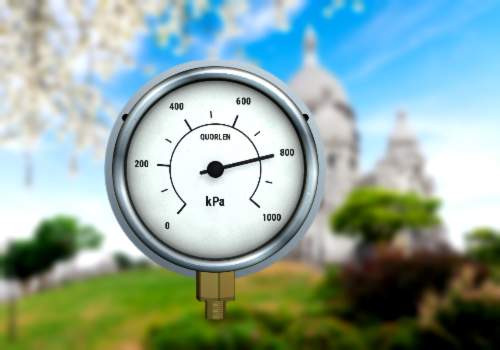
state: 800kPa
